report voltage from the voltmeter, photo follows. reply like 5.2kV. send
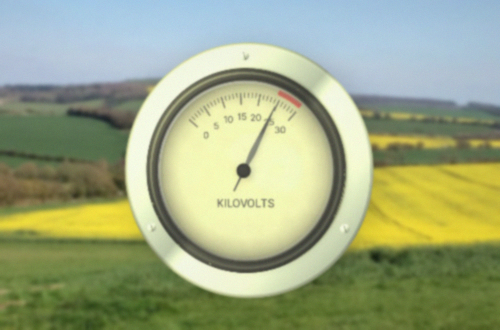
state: 25kV
